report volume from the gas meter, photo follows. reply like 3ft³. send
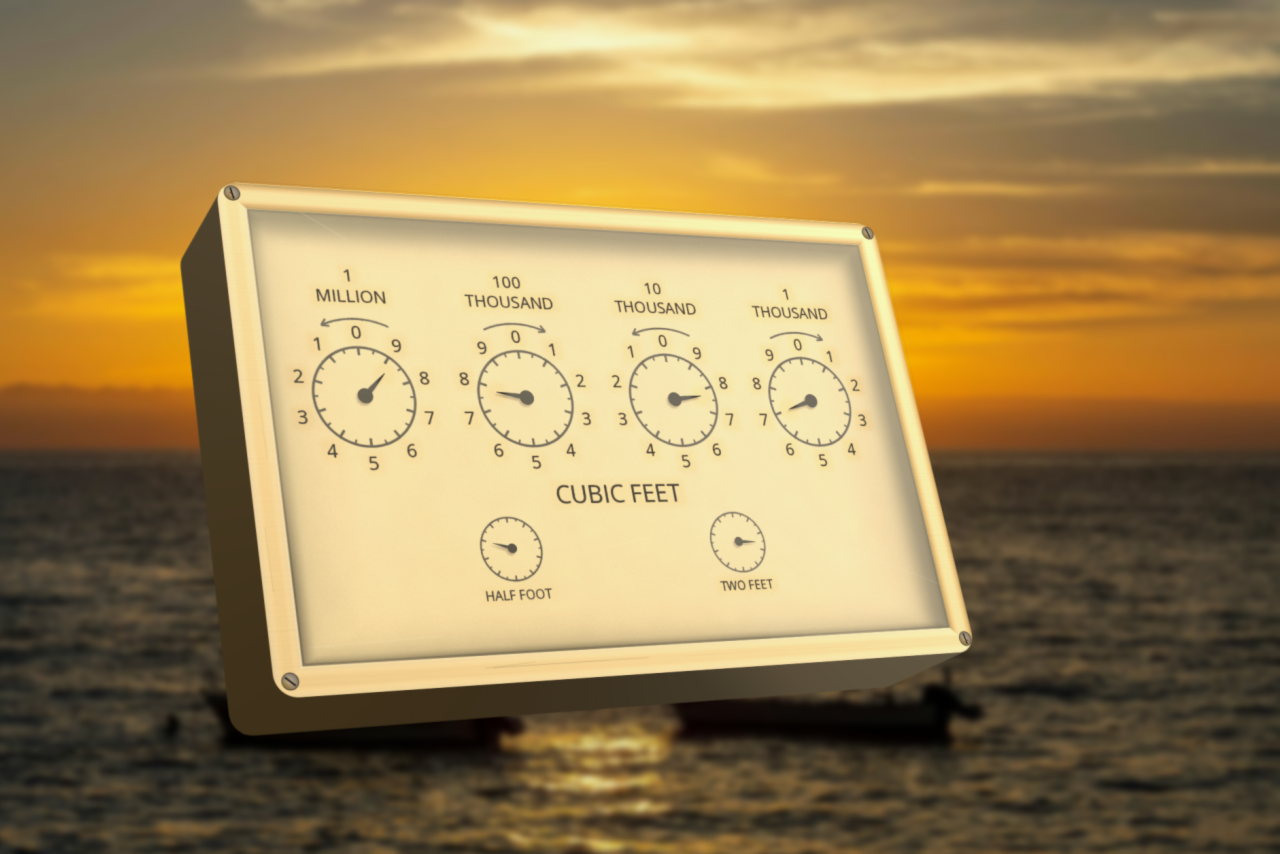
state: 877700ft³
